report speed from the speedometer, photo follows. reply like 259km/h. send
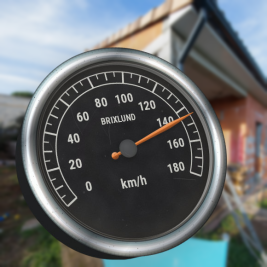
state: 145km/h
